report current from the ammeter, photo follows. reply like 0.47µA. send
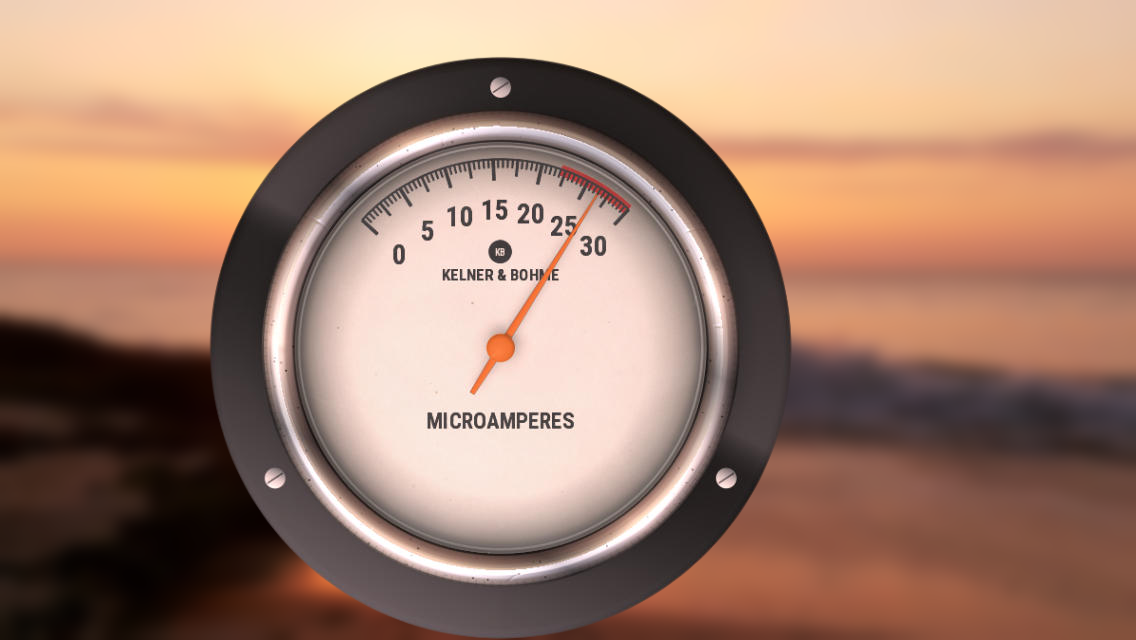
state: 26.5µA
